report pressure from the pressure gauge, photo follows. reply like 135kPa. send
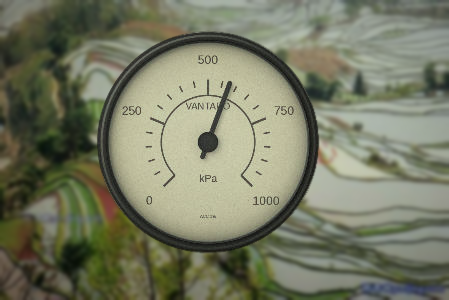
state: 575kPa
